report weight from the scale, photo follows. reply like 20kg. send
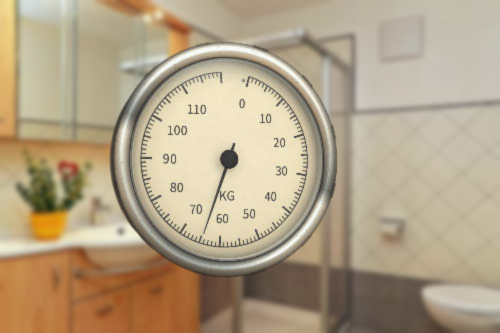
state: 65kg
